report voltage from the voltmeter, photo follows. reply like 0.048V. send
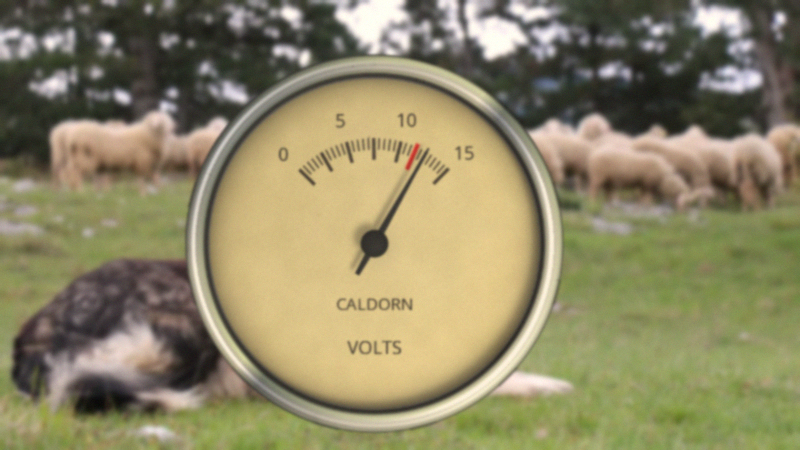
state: 12.5V
